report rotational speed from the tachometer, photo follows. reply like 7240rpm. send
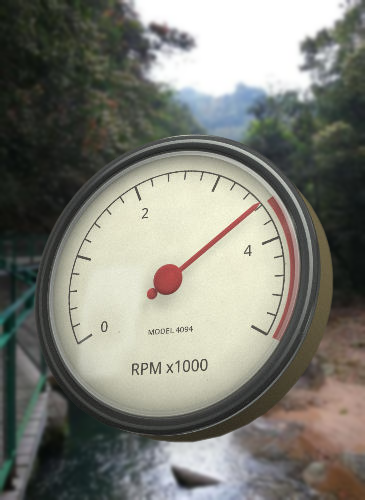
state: 3600rpm
